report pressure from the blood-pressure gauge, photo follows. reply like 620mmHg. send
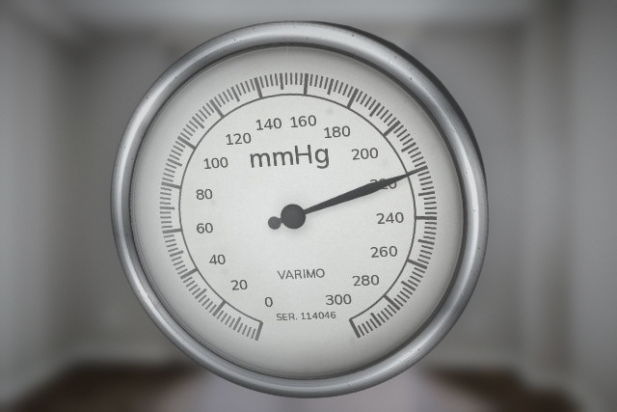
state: 220mmHg
